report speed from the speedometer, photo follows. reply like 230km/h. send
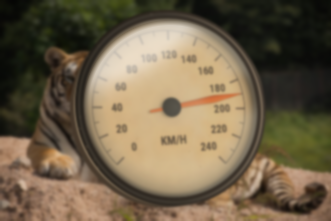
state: 190km/h
